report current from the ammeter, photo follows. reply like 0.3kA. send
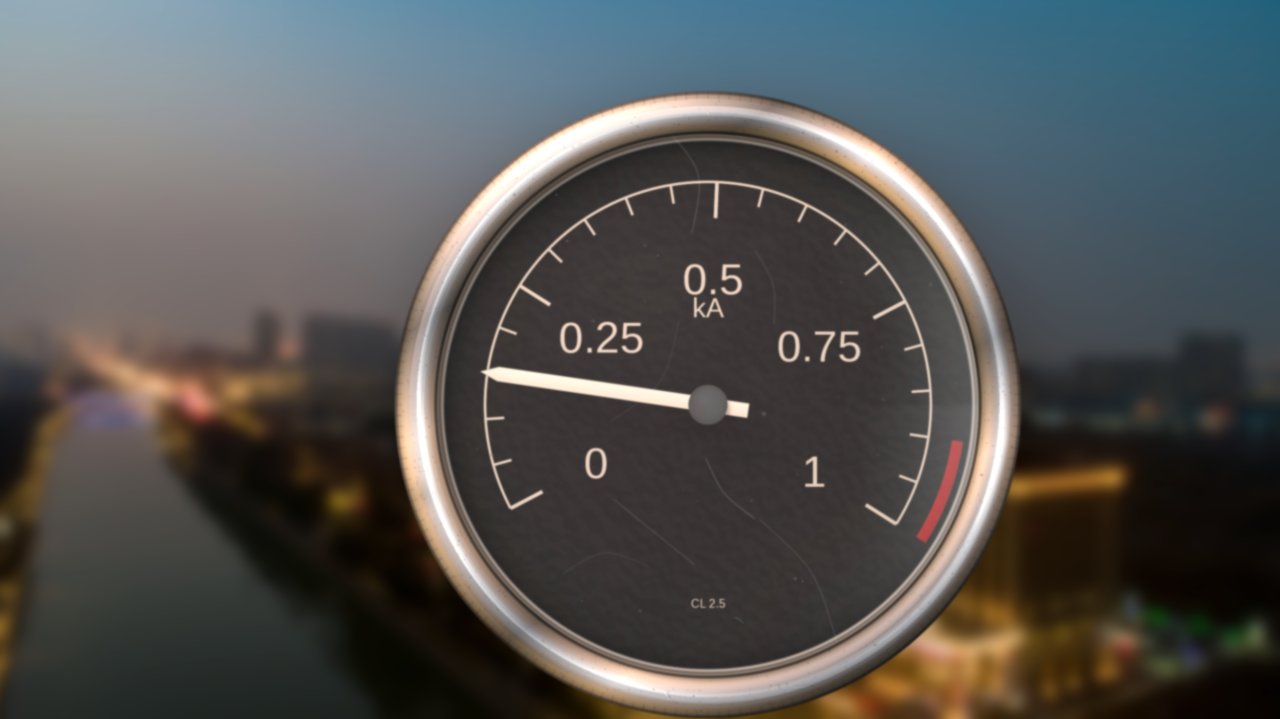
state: 0.15kA
